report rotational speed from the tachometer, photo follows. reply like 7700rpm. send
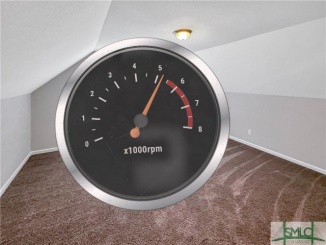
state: 5250rpm
